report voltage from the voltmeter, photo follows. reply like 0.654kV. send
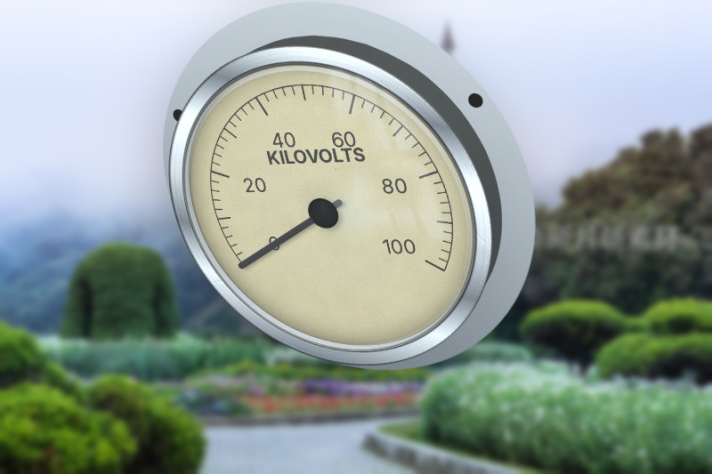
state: 0kV
